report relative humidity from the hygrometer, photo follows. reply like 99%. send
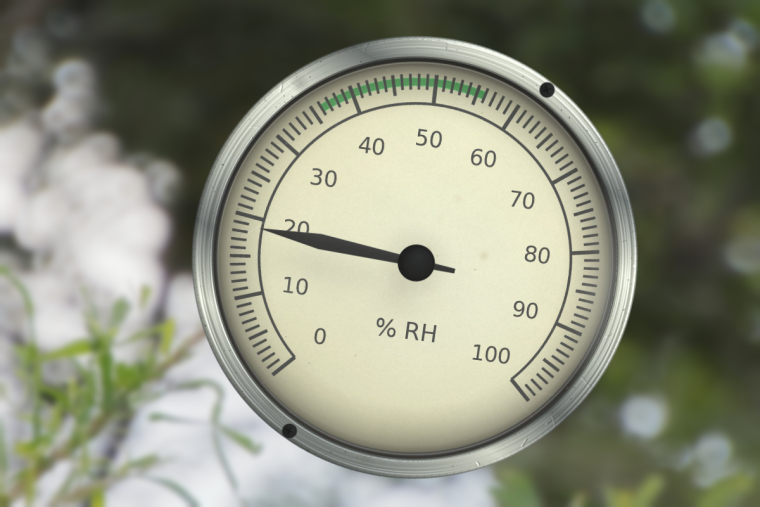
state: 19%
